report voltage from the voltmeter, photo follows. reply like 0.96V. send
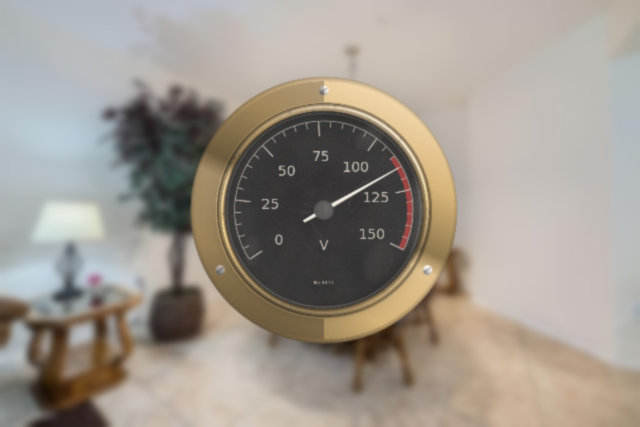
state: 115V
